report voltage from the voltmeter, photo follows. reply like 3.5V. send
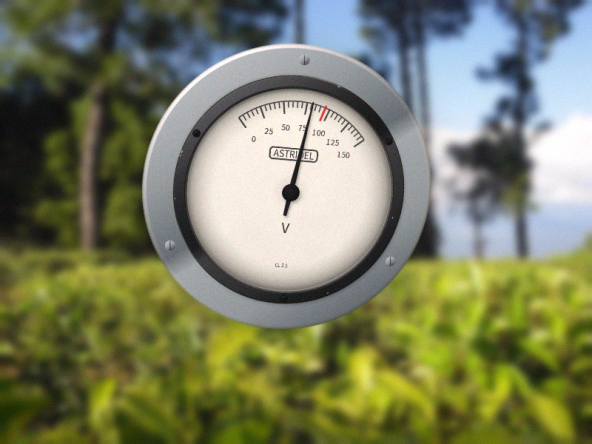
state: 80V
